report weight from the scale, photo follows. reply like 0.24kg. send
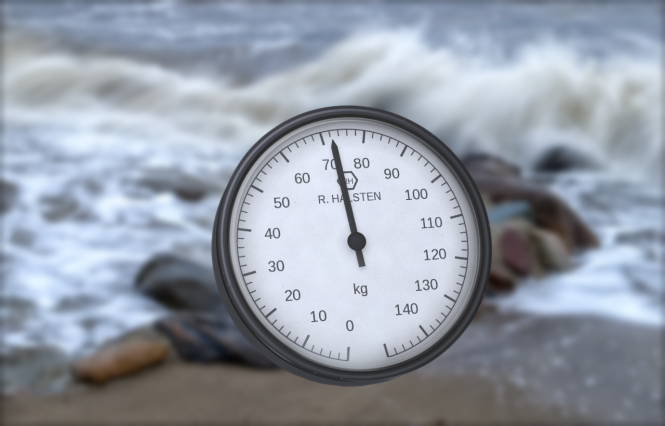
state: 72kg
